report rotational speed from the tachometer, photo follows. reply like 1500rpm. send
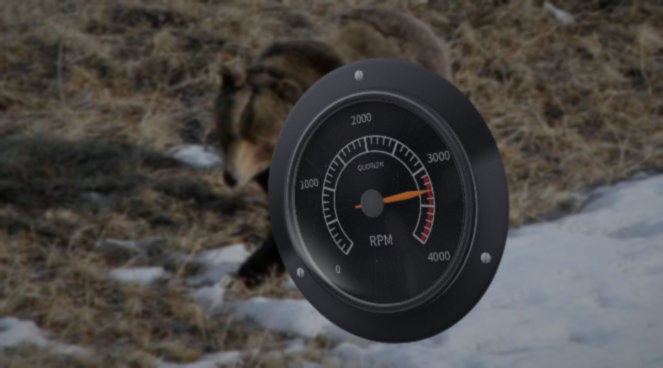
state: 3300rpm
